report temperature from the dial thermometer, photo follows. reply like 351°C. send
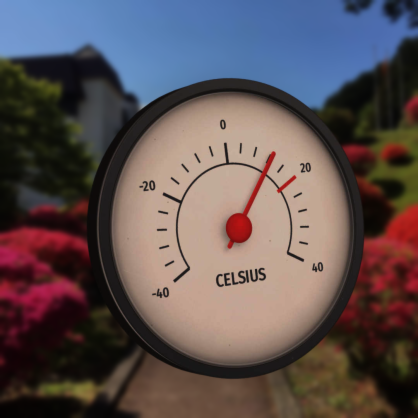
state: 12°C
